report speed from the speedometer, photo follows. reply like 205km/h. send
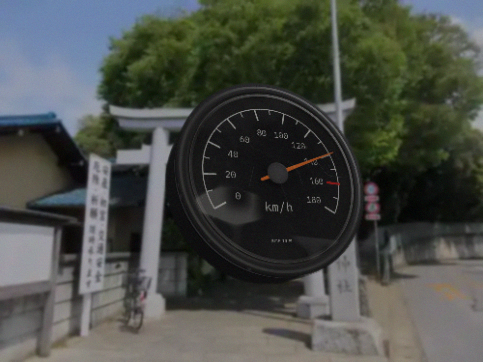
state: 140km/h
